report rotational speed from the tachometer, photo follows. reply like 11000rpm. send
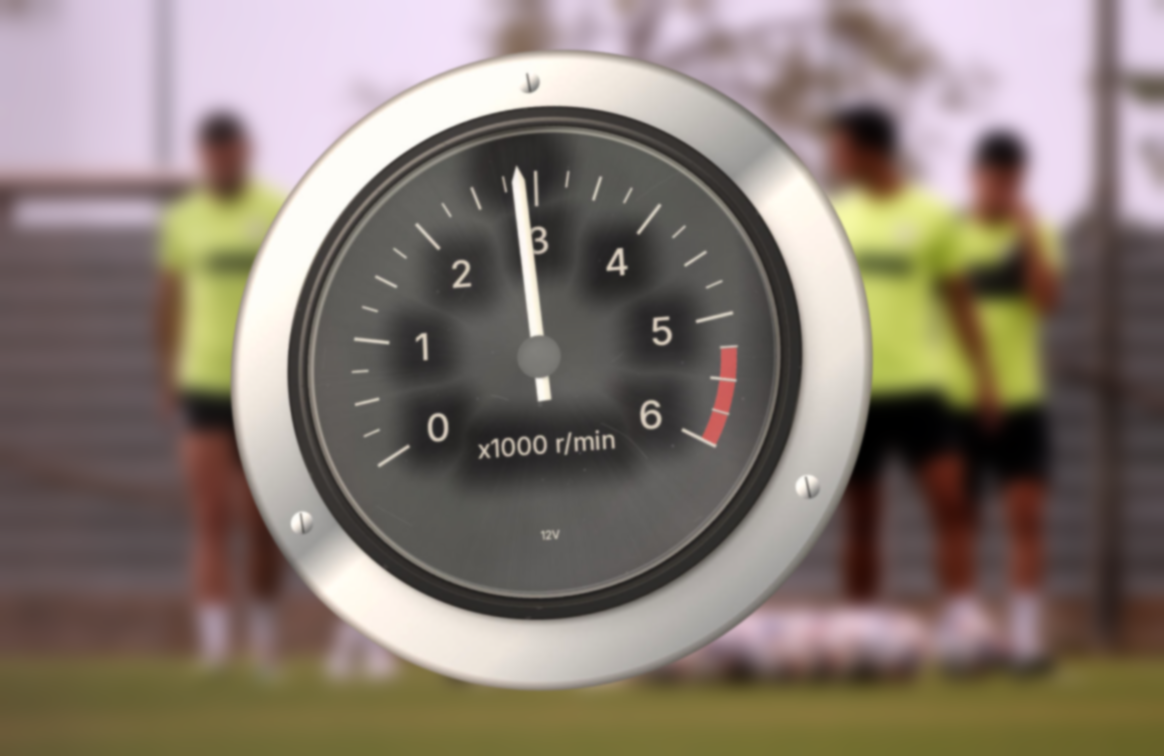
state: 2875rpm
